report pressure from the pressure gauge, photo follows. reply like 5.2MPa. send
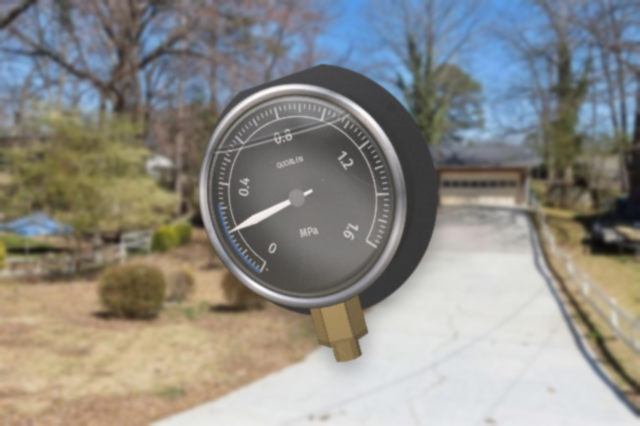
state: 0.2MPa
